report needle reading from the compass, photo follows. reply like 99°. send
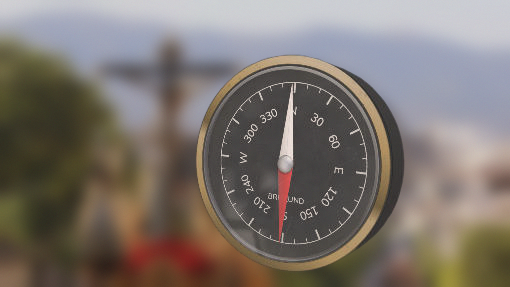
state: 180°
